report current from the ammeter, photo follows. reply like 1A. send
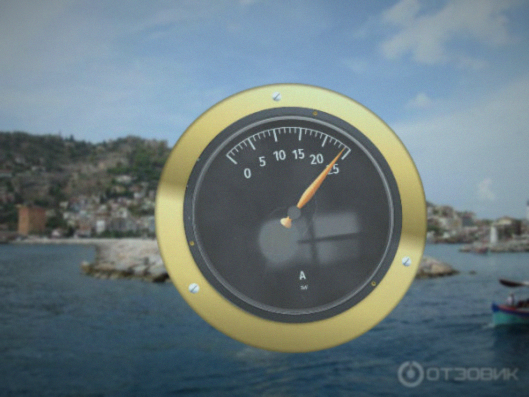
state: 24A
